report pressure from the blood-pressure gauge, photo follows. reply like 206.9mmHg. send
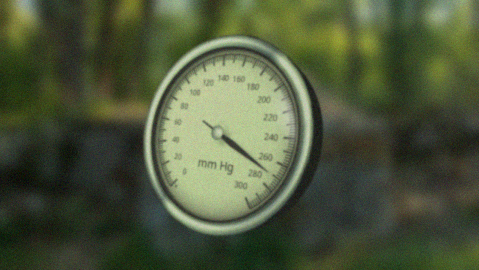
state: 270mmHg
